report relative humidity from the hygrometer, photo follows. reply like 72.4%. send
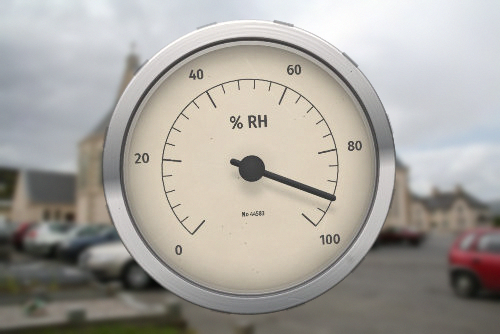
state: 92%
